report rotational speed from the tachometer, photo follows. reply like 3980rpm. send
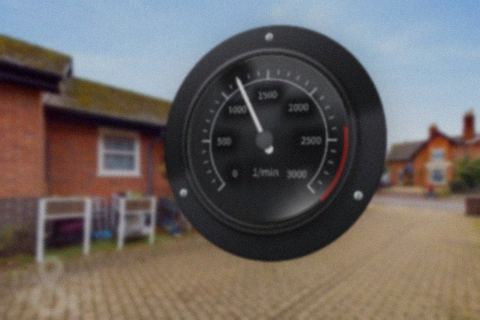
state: 1200rpm
